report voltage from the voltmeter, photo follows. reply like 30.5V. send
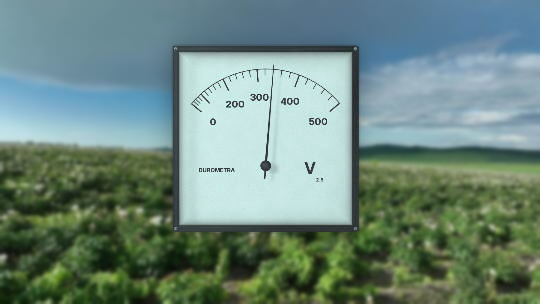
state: 340V
